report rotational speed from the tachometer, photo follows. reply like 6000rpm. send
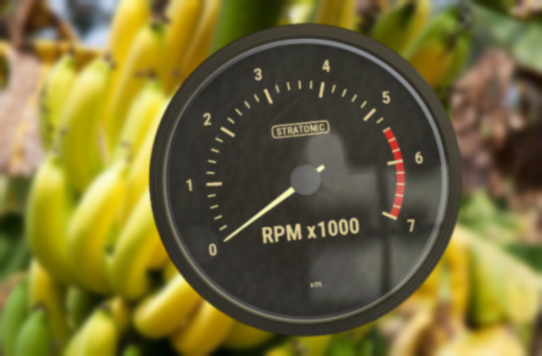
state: 0rpm
